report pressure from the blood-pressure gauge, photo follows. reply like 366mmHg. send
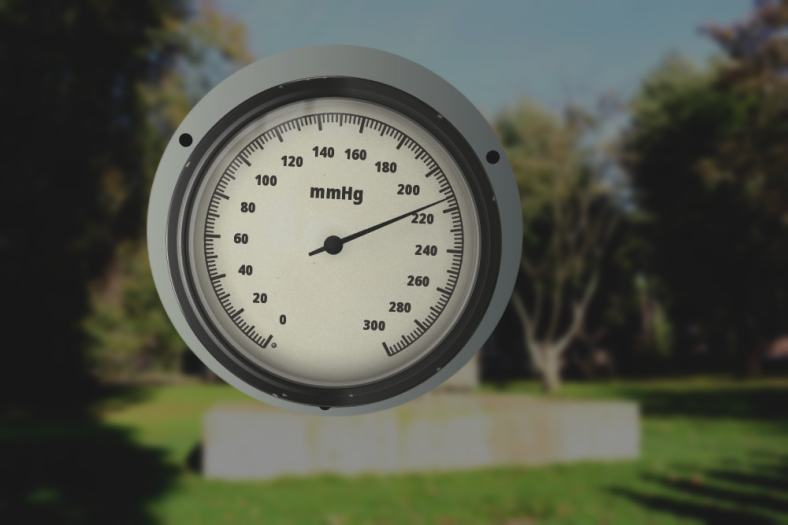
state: 214mmHg
